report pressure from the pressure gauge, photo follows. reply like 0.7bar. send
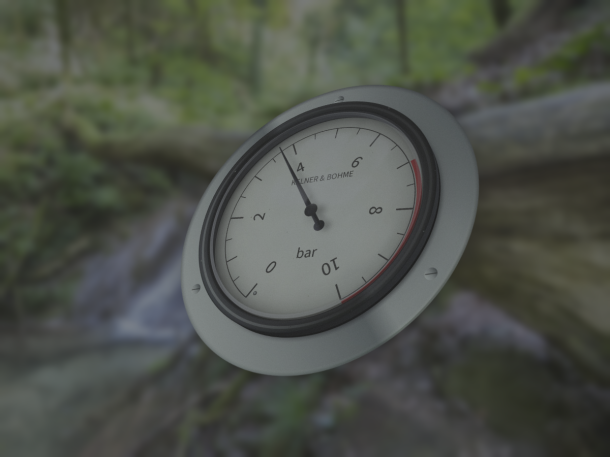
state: 3.75bar
